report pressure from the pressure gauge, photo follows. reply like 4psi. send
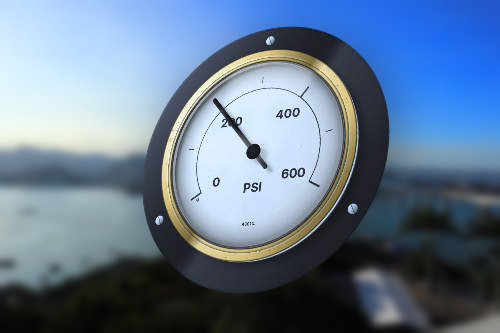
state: 200psi
